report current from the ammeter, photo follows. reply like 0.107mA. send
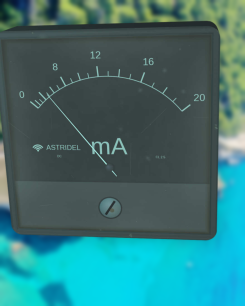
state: 5mA
